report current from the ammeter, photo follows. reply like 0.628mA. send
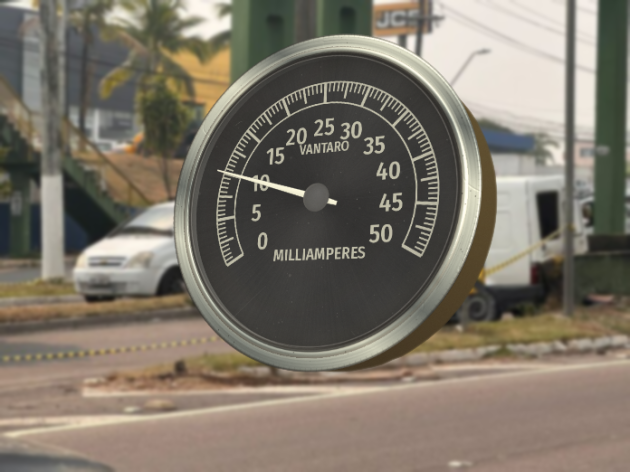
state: 10mA
